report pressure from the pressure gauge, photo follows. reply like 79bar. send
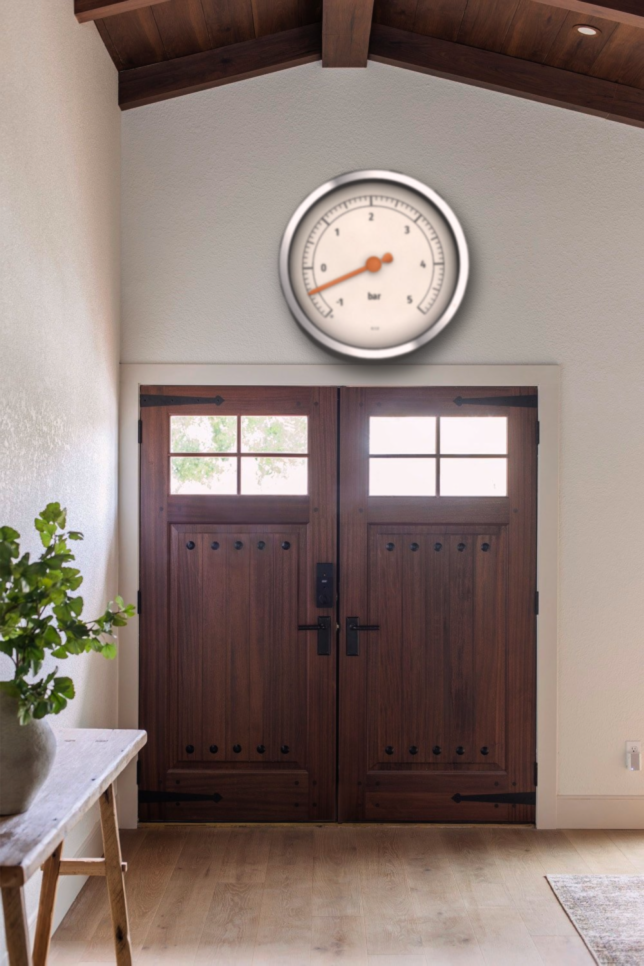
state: -0.5bar
